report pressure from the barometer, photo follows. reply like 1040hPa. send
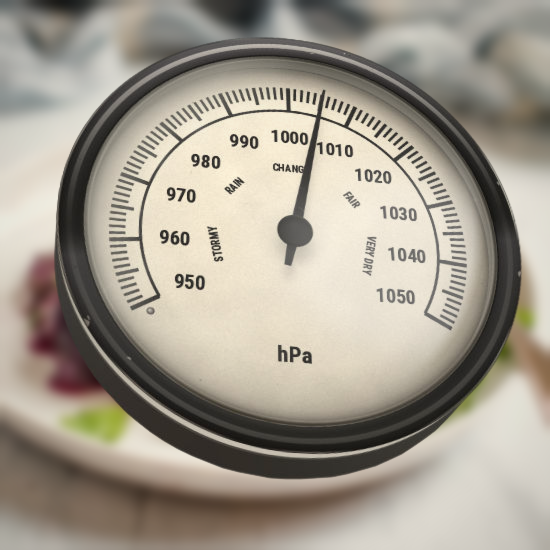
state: 1005hPa
